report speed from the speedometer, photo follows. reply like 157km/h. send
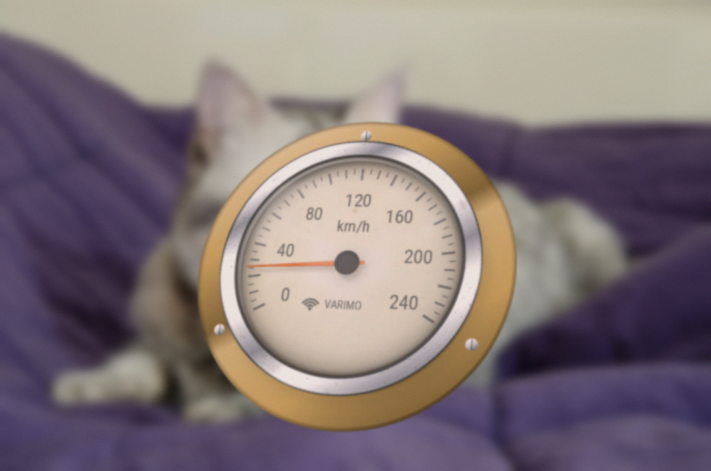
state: 25km/h
